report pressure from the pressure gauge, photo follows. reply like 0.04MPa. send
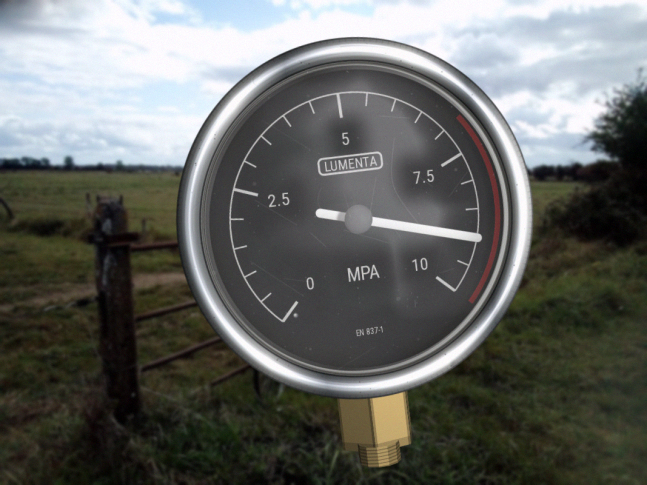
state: 9MPa
